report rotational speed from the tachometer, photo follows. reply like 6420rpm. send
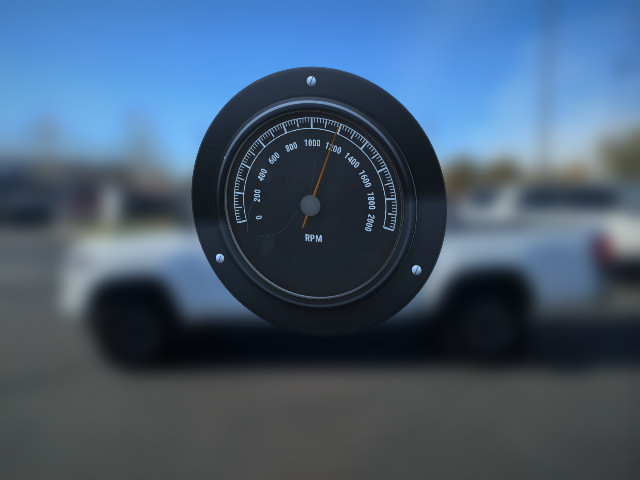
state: 1200rpm
